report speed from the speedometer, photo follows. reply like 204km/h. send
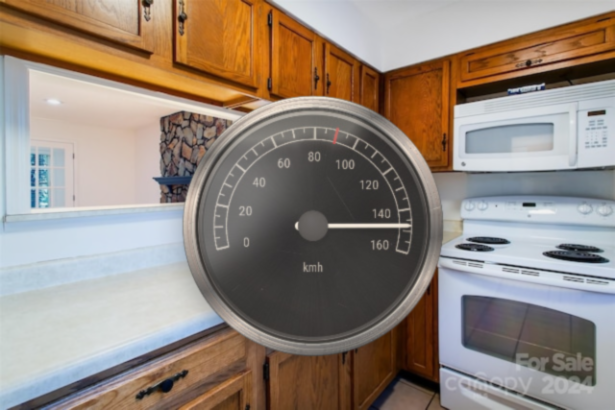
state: 147.5km/h
